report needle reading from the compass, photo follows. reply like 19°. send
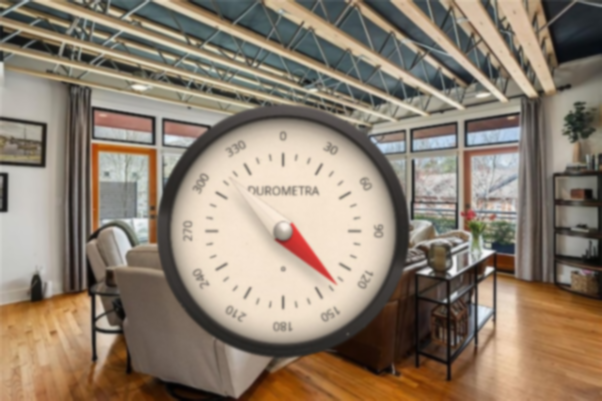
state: 135°
